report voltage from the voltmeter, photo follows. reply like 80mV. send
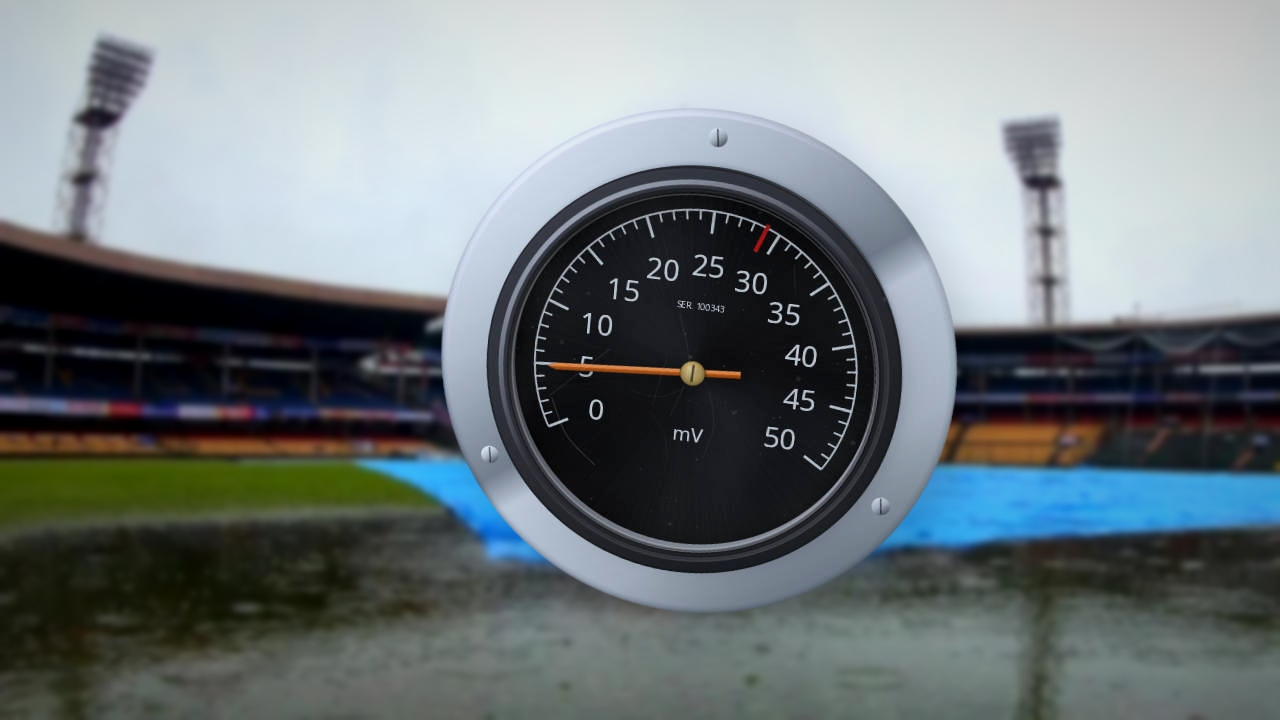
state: 5mV
